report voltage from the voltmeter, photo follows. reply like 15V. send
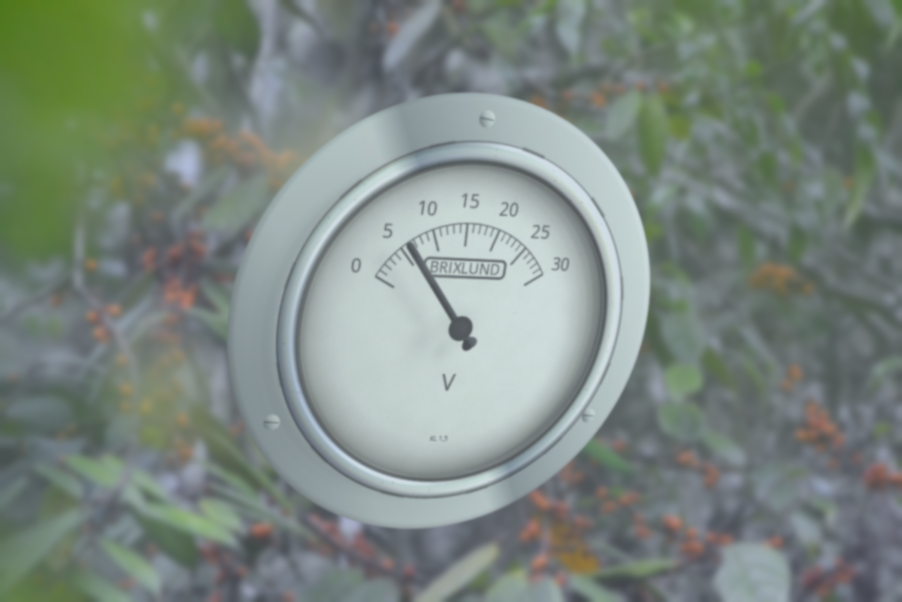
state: 6V
